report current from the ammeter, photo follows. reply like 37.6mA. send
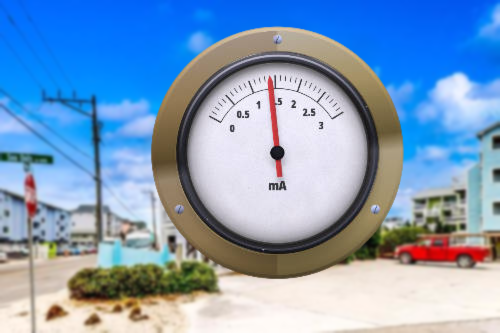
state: 1.4mA
